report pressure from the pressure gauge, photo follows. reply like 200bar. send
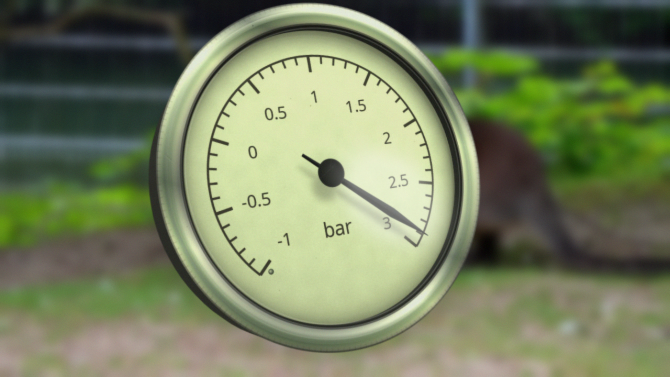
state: 2.9bar
